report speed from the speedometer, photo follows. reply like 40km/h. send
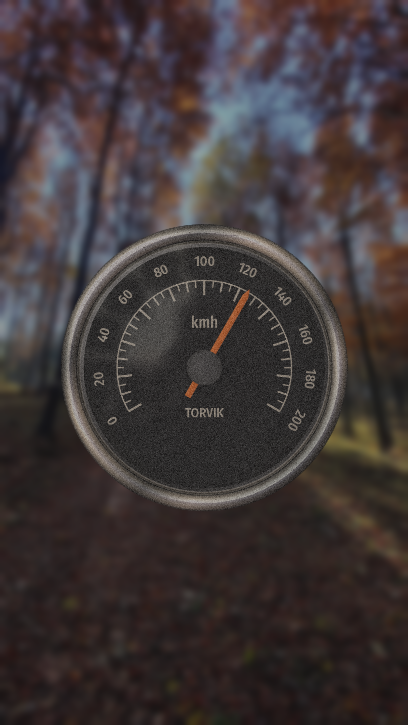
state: 125km/h
